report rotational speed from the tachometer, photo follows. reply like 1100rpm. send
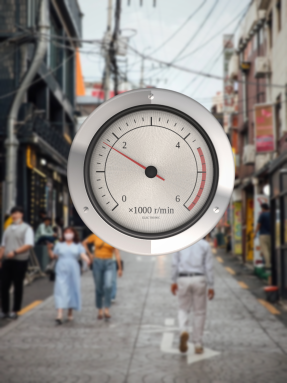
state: 1700rpm
